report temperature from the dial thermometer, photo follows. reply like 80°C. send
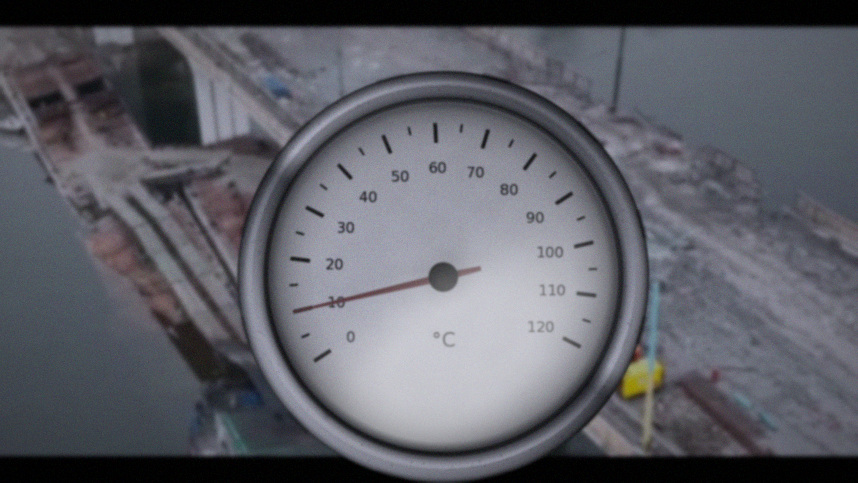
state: 10°C
